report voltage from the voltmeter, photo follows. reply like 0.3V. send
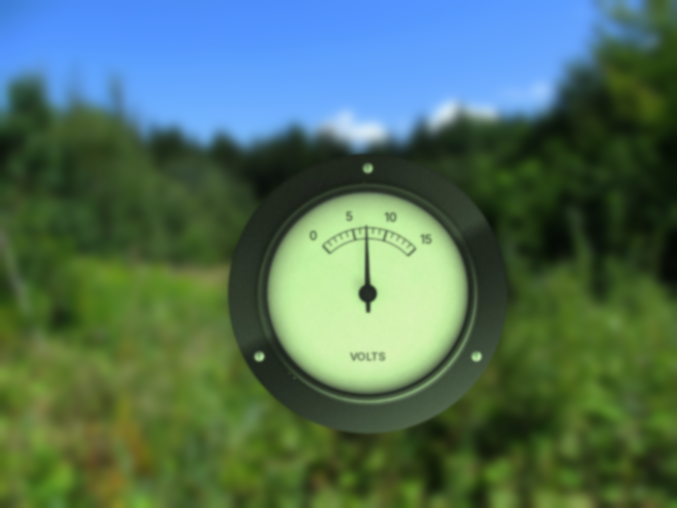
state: 7V
